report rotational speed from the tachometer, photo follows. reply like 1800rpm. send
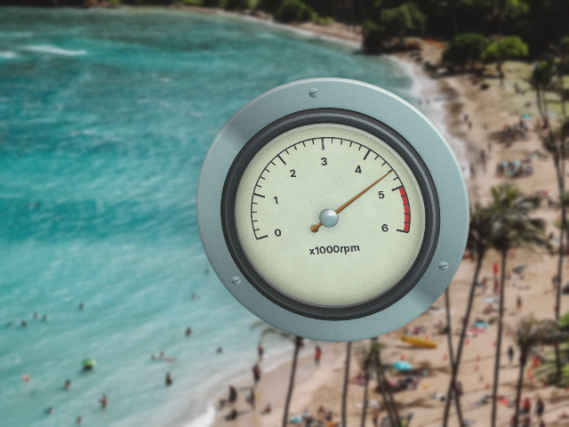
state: 4600rpm
